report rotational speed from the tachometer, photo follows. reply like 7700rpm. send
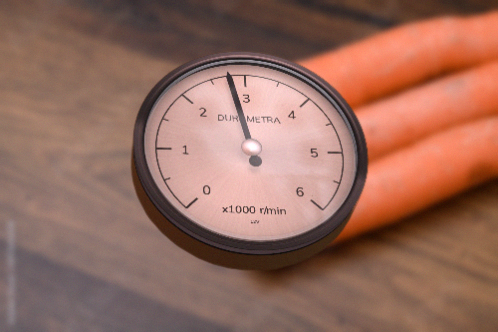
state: 2750rpm
